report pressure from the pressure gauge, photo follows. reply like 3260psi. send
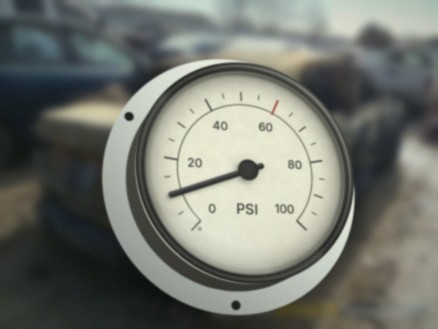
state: 10psi
